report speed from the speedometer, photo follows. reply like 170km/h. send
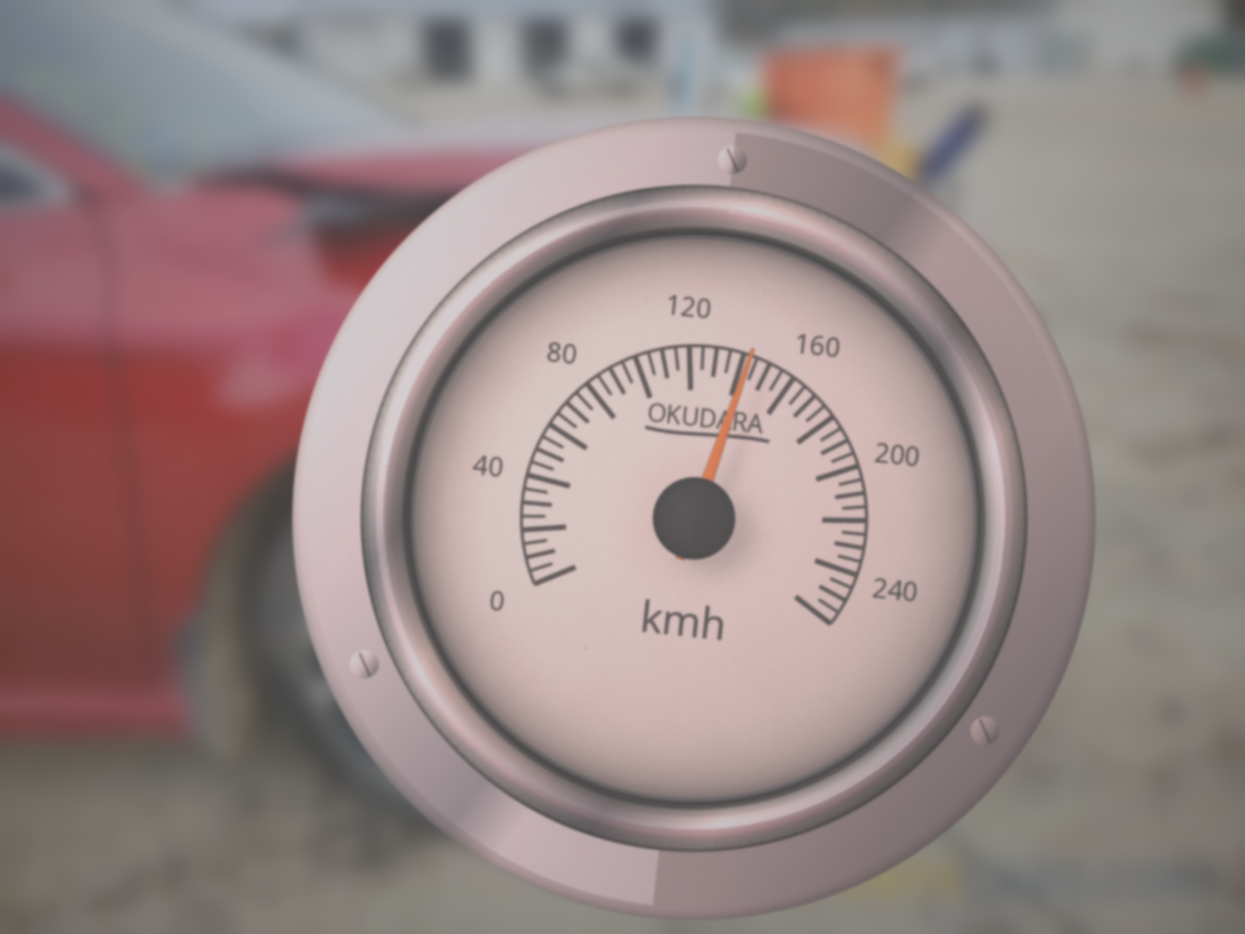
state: 142.5km/h
